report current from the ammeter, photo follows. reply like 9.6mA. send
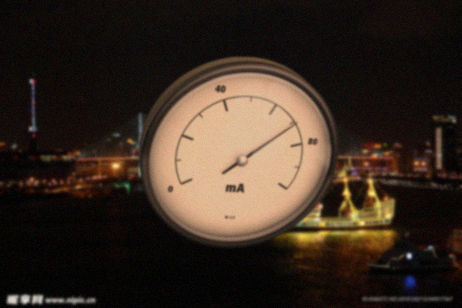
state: 70mA
